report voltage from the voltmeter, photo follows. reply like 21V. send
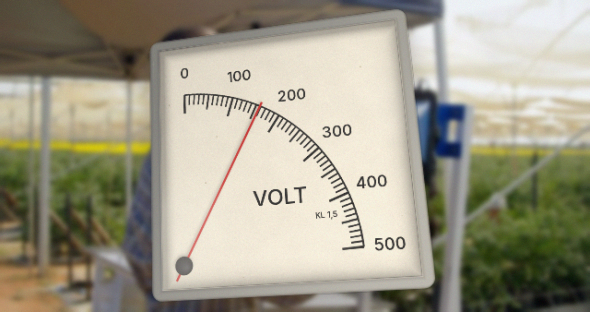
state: 160V
